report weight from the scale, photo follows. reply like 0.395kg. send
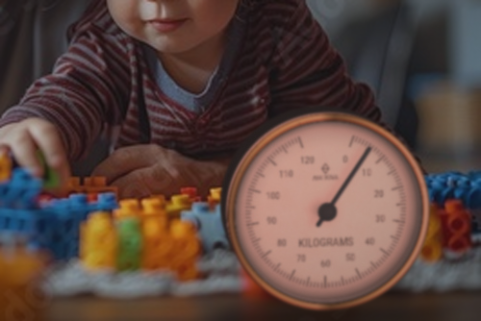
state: 5kg
